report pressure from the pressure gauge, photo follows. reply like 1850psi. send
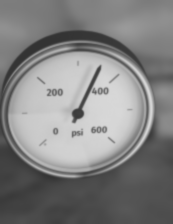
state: 350psi
